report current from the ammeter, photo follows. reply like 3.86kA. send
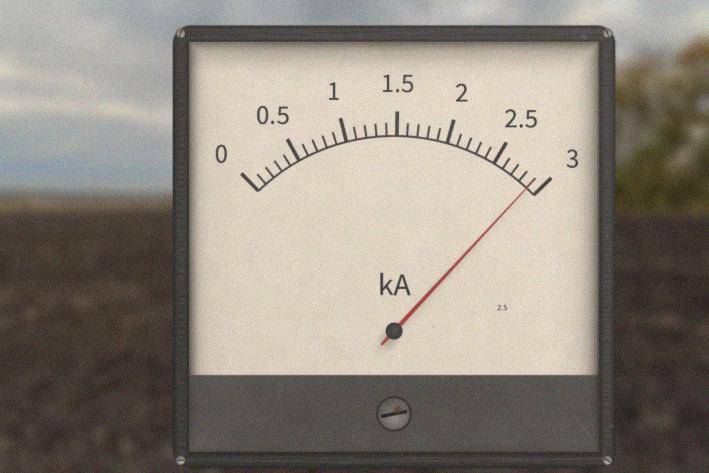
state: 2.9kA
